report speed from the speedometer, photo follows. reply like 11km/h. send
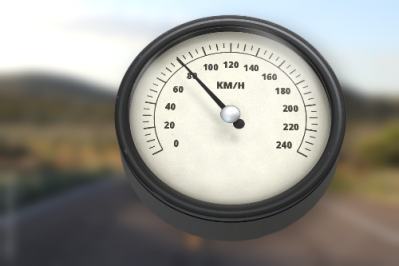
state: 80km/h
